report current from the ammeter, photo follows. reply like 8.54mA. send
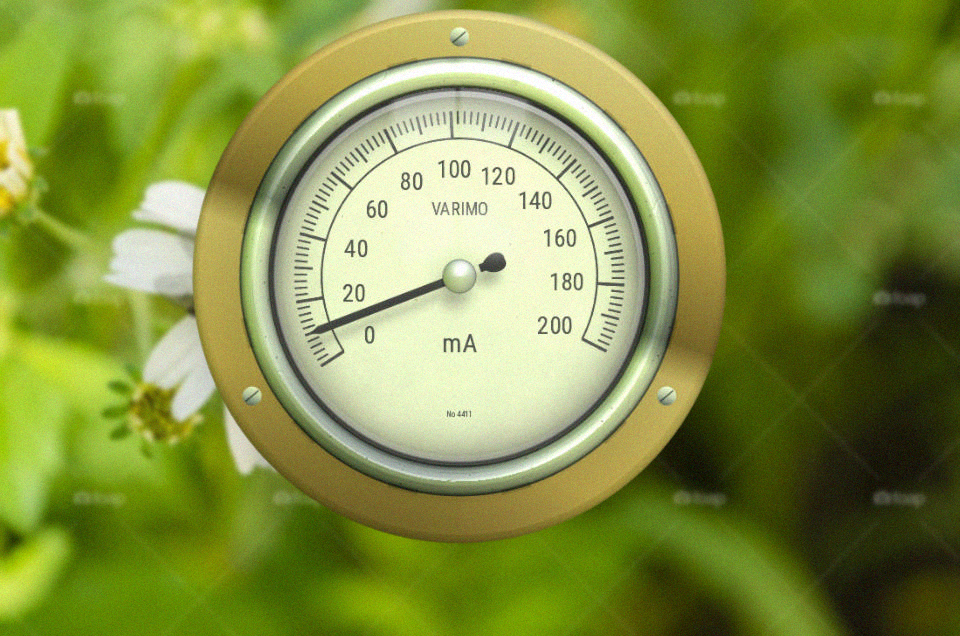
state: 10mA
